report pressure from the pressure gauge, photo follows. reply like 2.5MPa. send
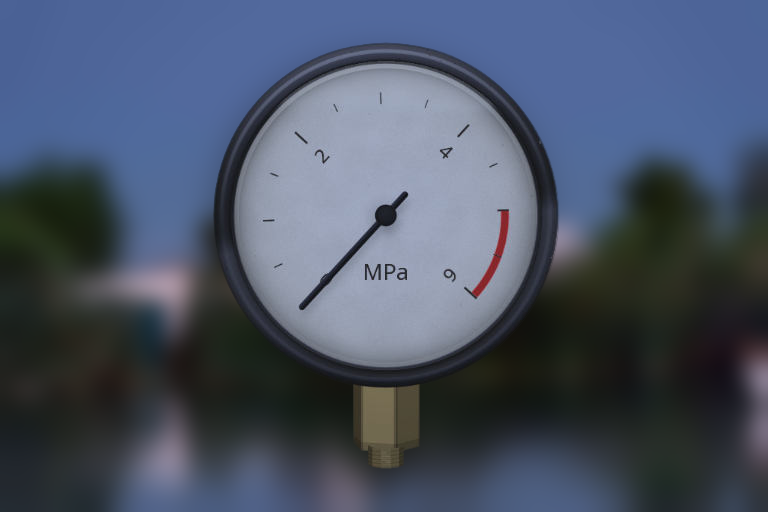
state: 0MPa
